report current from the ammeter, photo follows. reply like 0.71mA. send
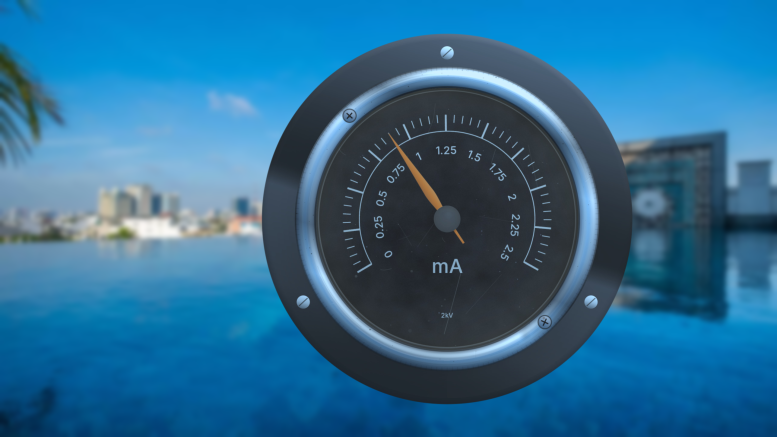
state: 0.9mA
